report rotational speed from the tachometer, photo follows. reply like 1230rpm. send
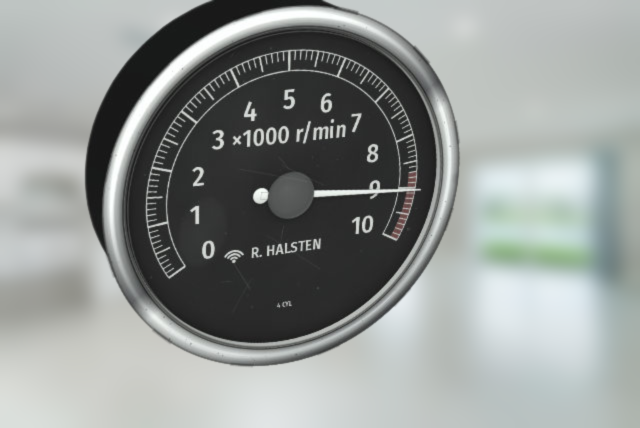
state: 9000rpm
